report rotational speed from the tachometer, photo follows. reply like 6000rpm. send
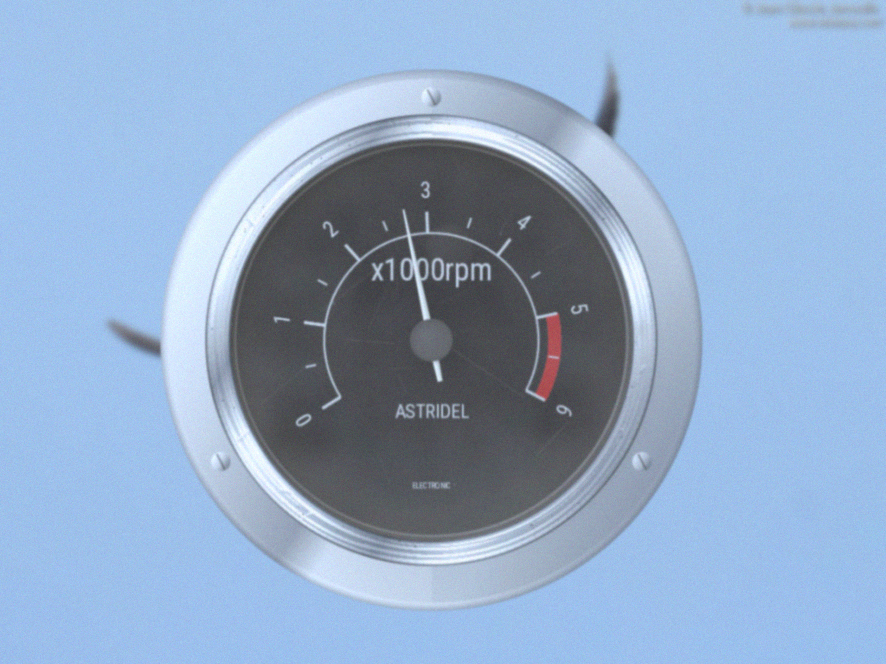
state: 2750rpm
